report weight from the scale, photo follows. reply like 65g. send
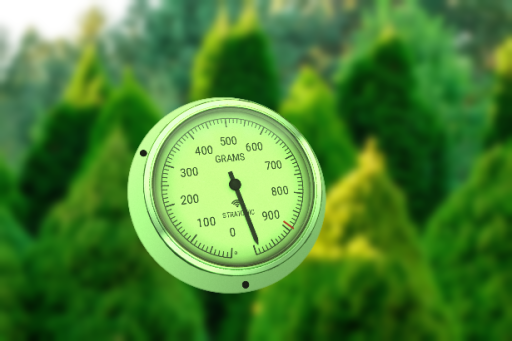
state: 990g
